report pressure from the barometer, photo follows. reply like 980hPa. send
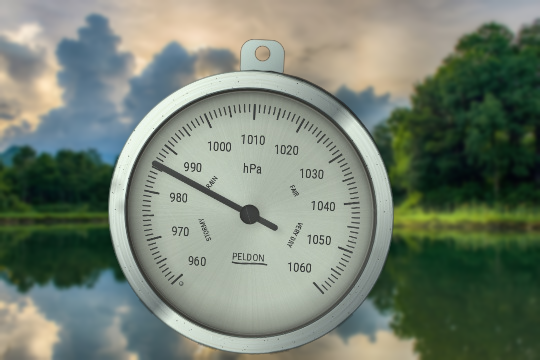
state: 986hPa
